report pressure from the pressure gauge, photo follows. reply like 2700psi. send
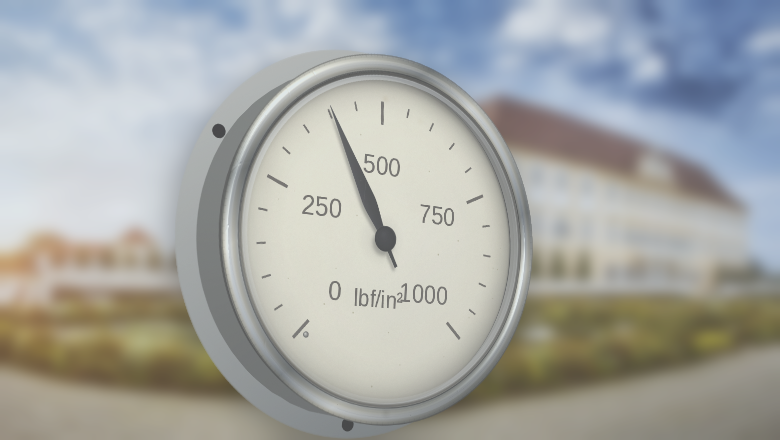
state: 400psi
